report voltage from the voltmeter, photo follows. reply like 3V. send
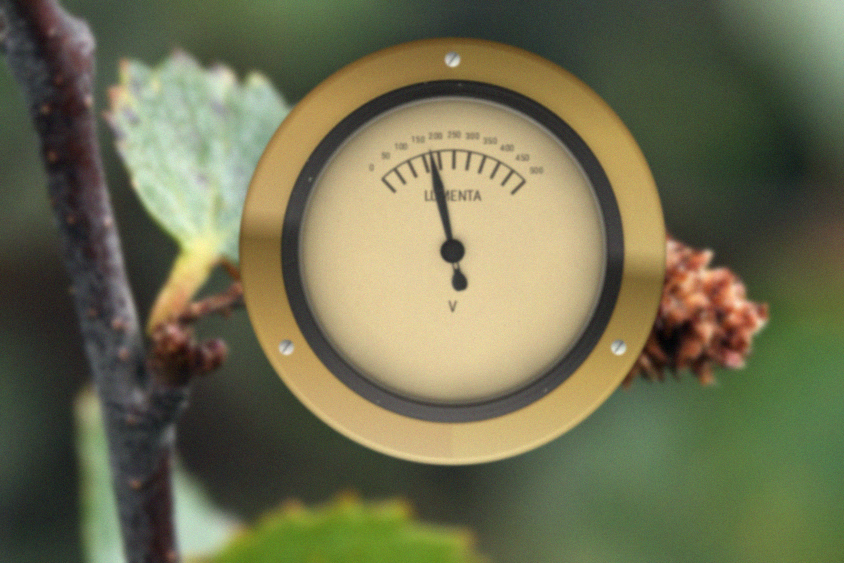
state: 175V
